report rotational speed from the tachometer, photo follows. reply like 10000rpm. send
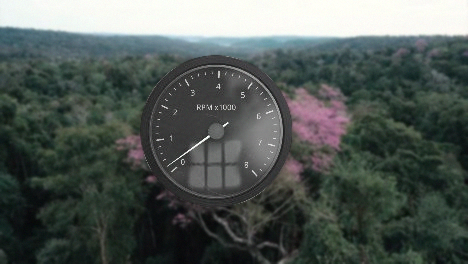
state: 200rpm
